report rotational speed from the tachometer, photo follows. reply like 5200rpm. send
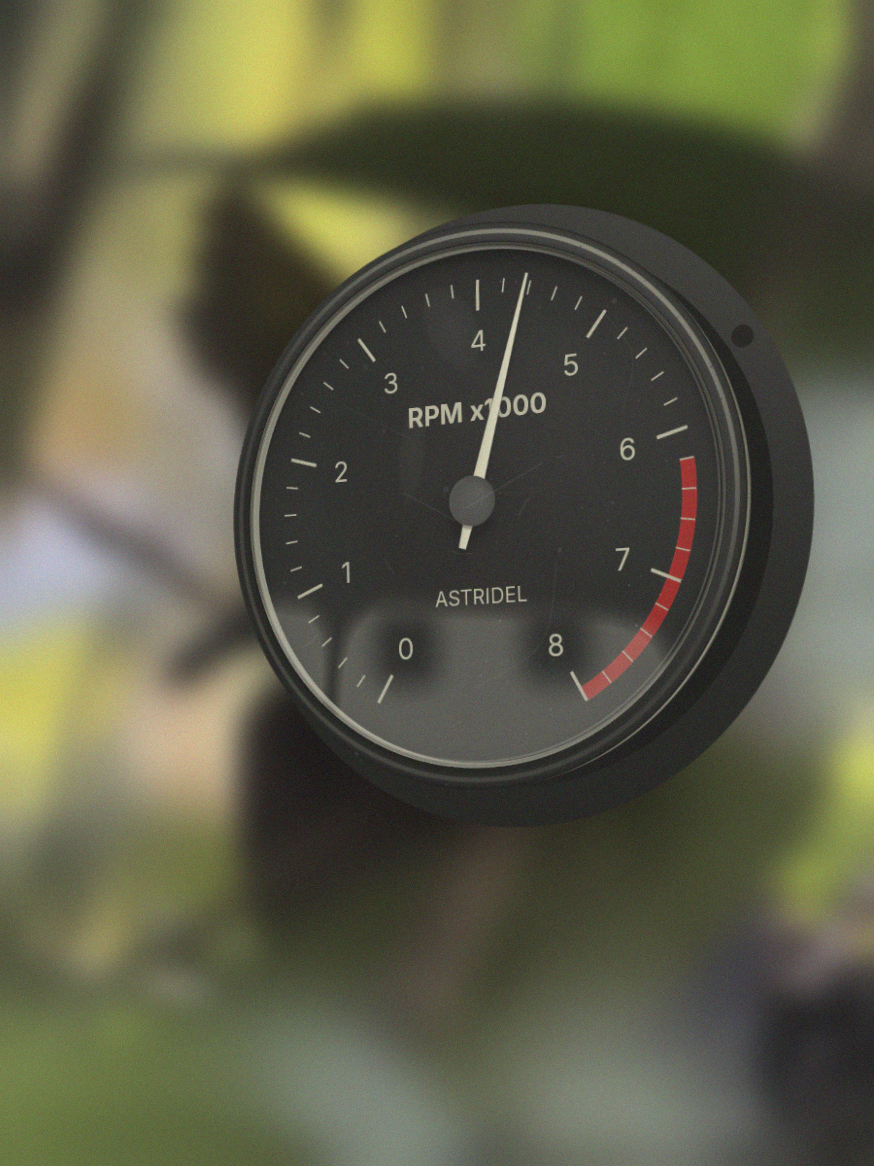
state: 4400rpm
